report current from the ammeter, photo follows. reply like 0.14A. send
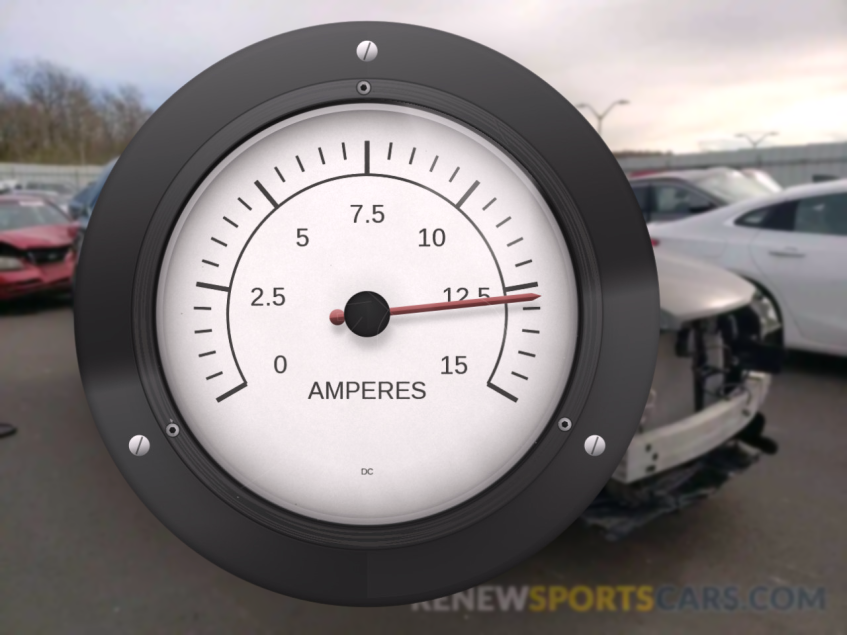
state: 12.75A
